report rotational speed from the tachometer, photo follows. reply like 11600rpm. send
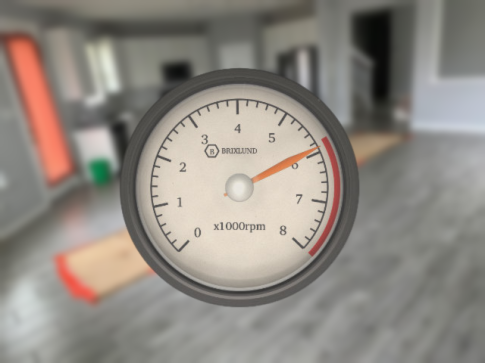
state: 5900rpm
